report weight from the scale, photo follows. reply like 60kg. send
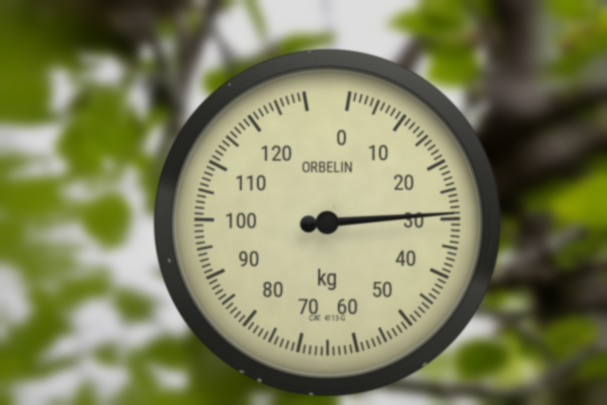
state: 29kg
